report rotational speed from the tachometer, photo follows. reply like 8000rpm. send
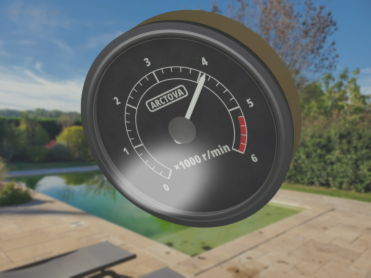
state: 4100rpm
